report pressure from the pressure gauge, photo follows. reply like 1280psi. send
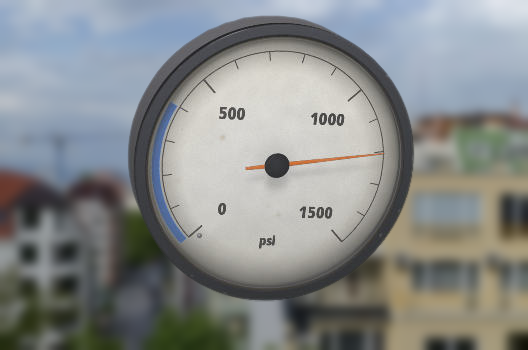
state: 1200psi
